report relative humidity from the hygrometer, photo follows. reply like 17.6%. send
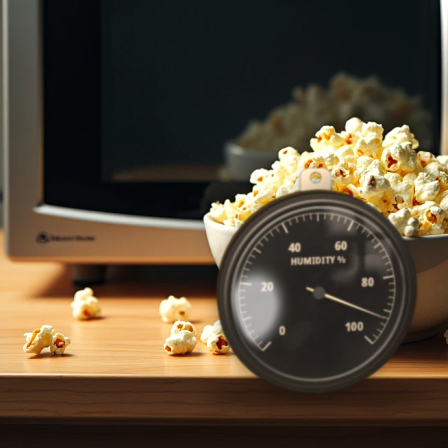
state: 92%
